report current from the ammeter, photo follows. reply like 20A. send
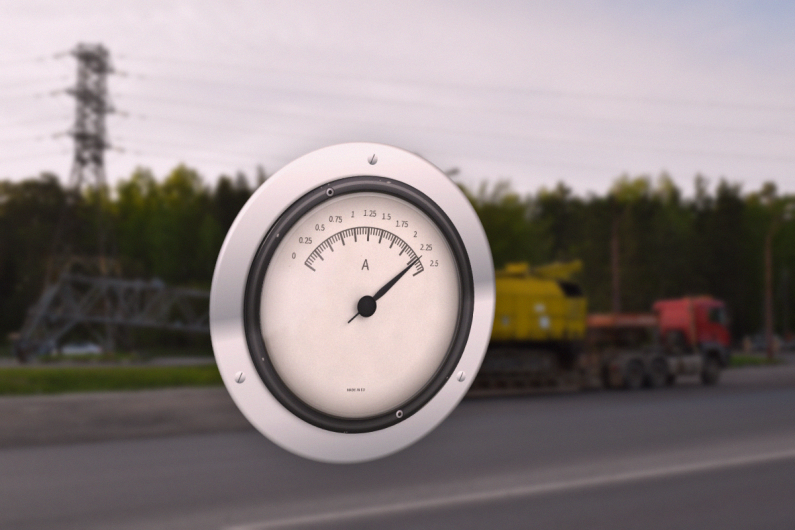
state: 2.25A
